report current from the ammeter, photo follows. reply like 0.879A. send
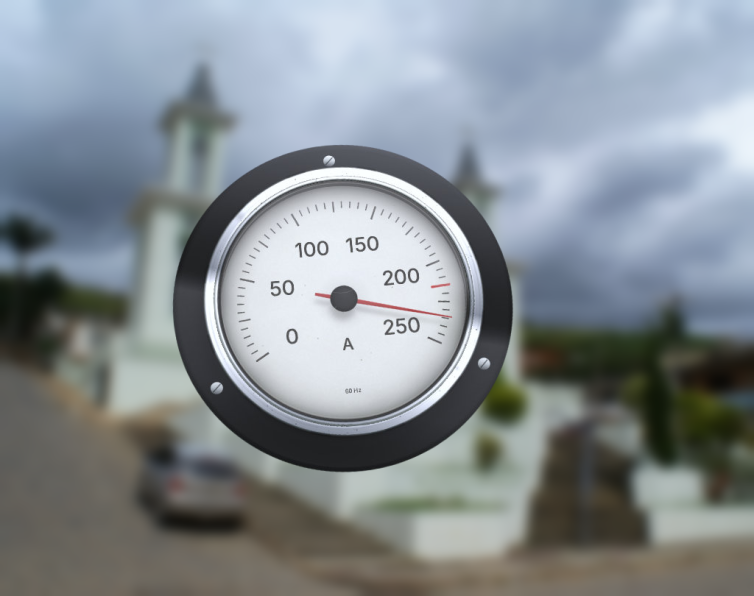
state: 235A
